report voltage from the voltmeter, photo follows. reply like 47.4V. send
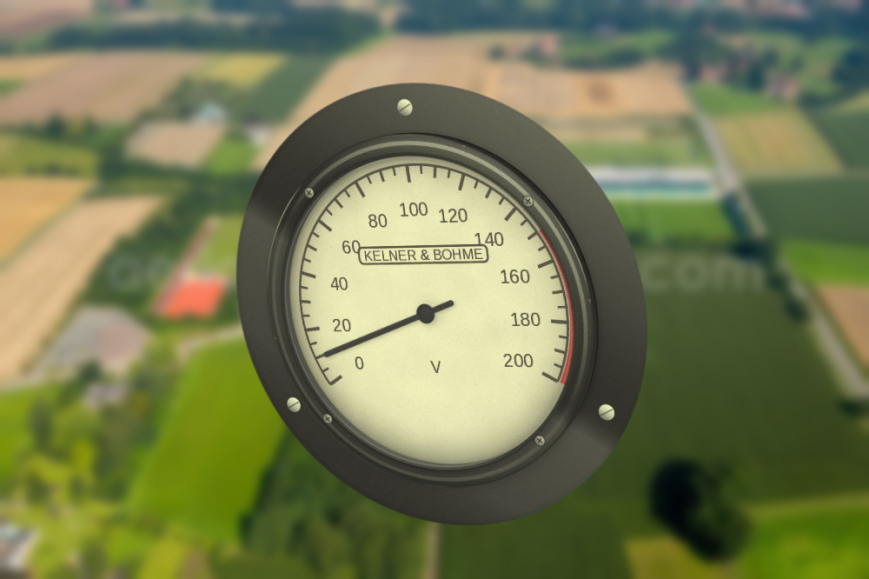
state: 10V
